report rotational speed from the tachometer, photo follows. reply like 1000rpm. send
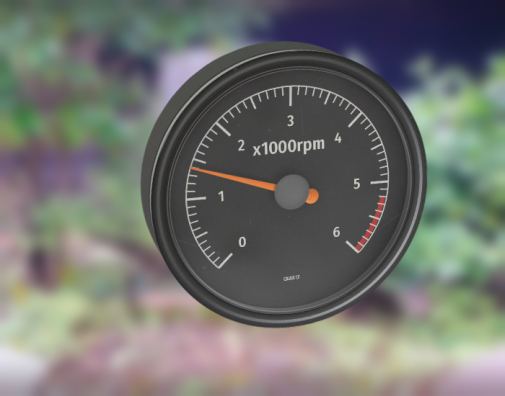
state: 1400rpm
